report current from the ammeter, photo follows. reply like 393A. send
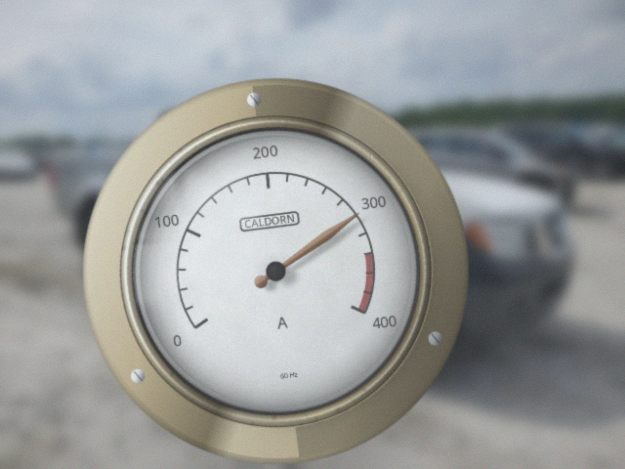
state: 300A
